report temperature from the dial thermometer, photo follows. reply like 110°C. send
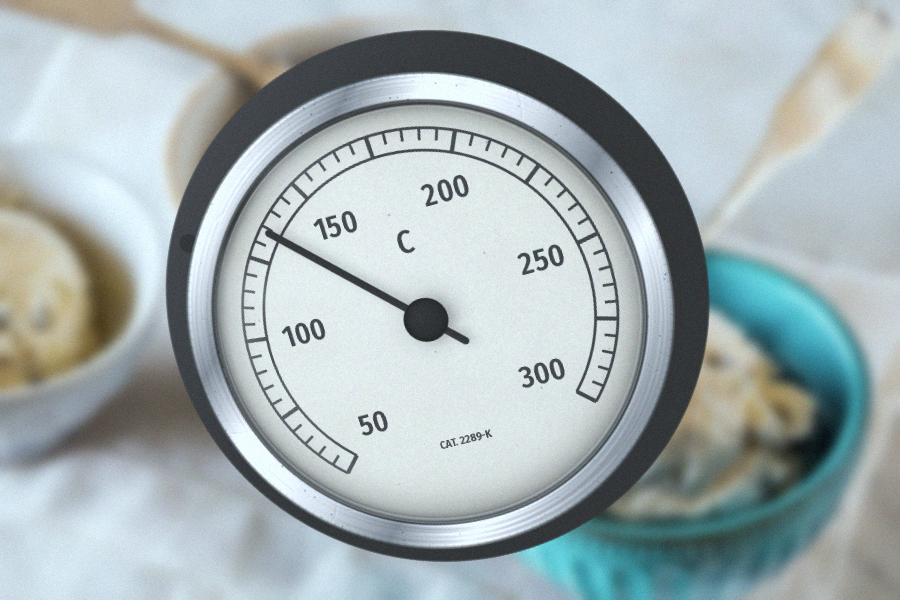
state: 135°C
